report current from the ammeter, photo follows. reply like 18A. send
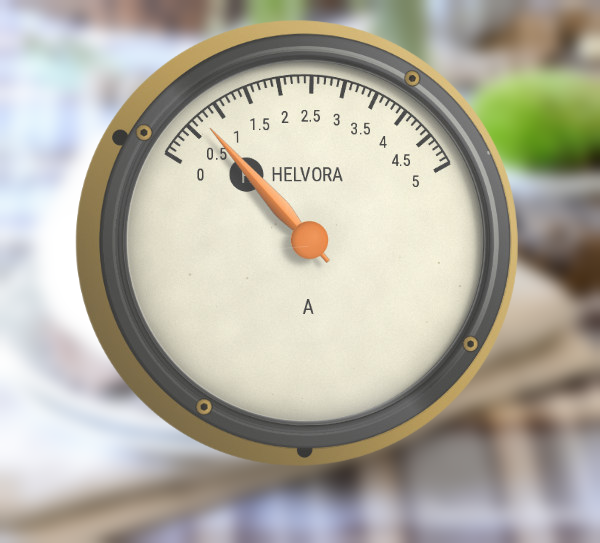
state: 0.7A
